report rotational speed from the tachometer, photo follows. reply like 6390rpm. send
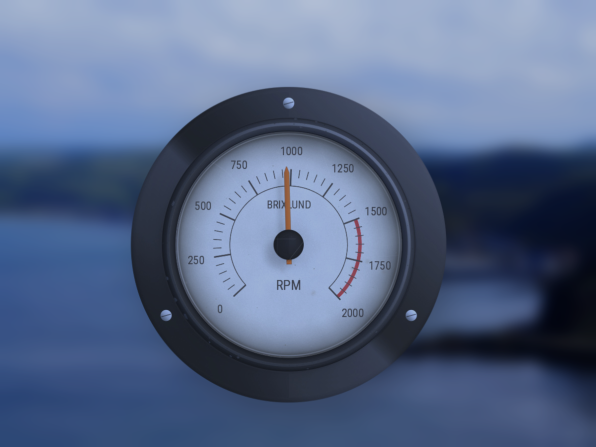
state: 975rpm
